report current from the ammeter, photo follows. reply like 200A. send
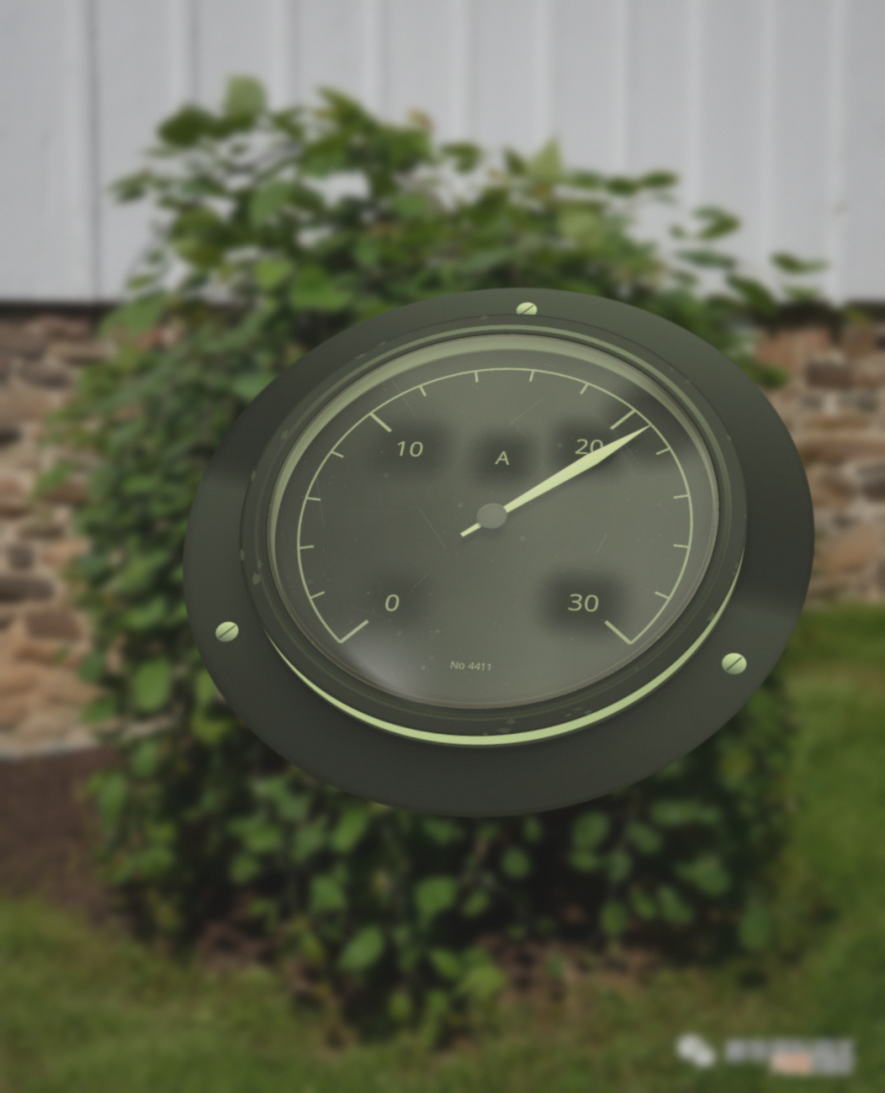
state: 21A
